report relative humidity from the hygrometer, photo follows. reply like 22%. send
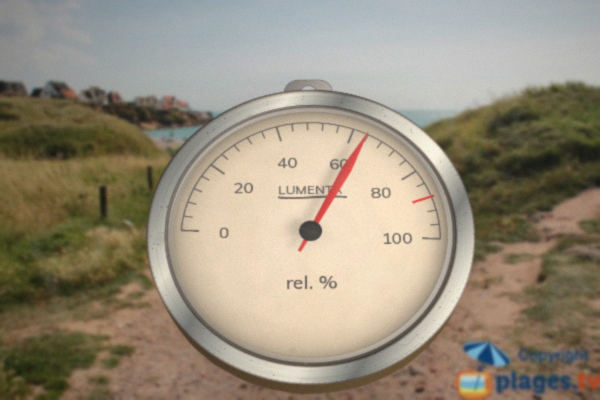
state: 64%
